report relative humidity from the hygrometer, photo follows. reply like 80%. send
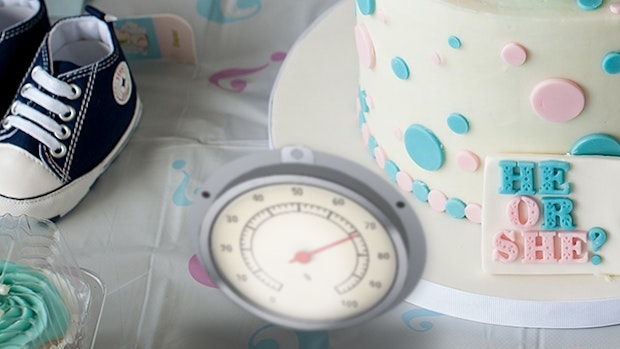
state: 70%
